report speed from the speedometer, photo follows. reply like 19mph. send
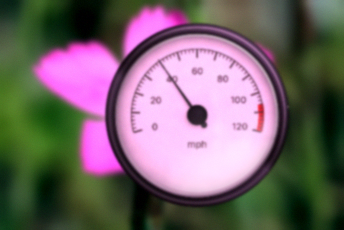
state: 40mph
